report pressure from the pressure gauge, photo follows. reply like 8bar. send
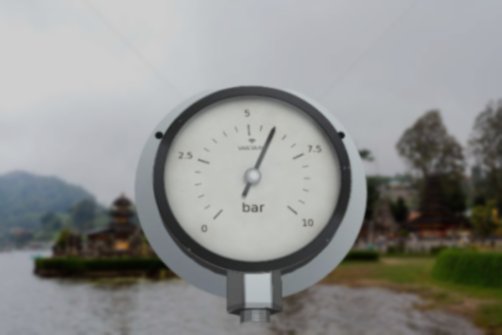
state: 6bar
